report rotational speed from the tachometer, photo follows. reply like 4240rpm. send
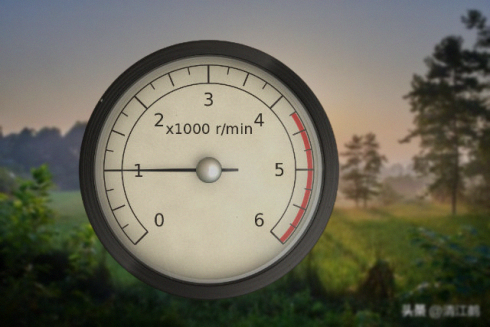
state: 1000rpm
